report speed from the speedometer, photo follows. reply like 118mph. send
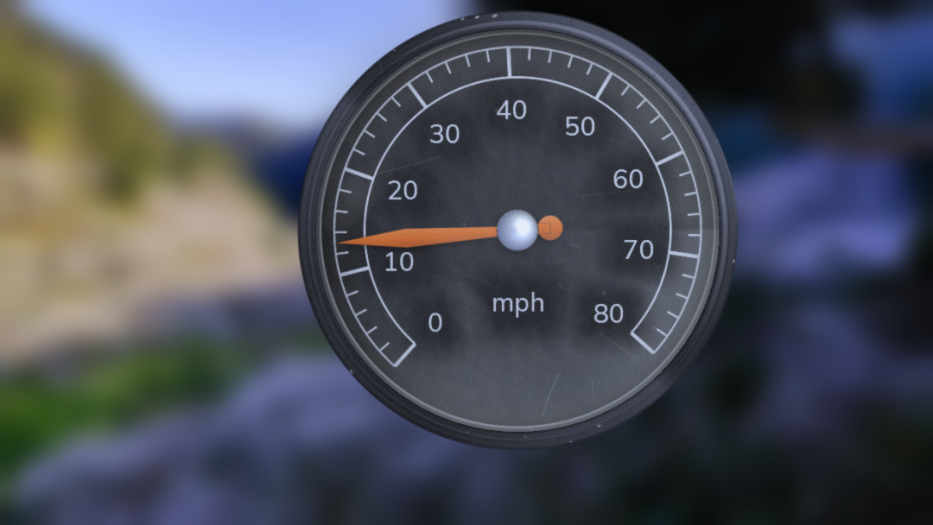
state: 13mph
